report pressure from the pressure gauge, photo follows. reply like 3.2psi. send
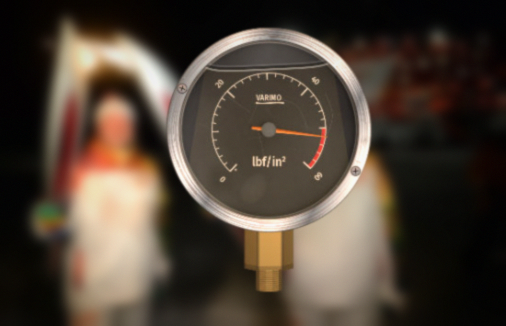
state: 52psi
